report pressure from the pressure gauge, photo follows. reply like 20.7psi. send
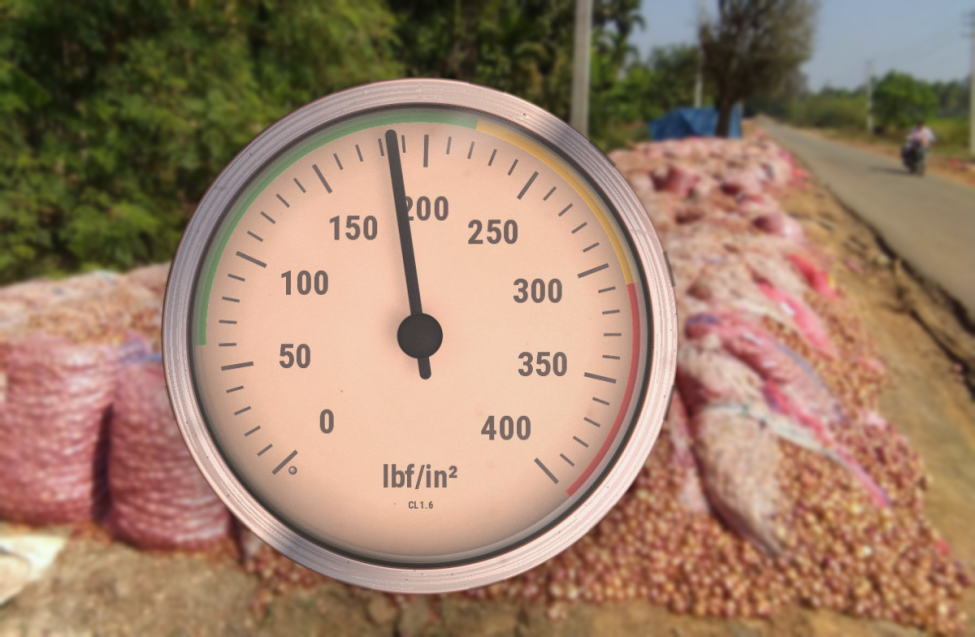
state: 185psi
